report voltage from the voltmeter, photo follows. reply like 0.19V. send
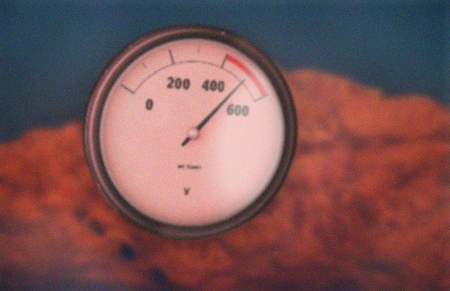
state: 500V
